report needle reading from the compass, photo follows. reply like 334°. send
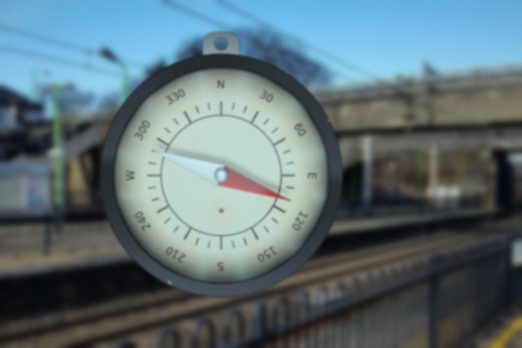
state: 110°
